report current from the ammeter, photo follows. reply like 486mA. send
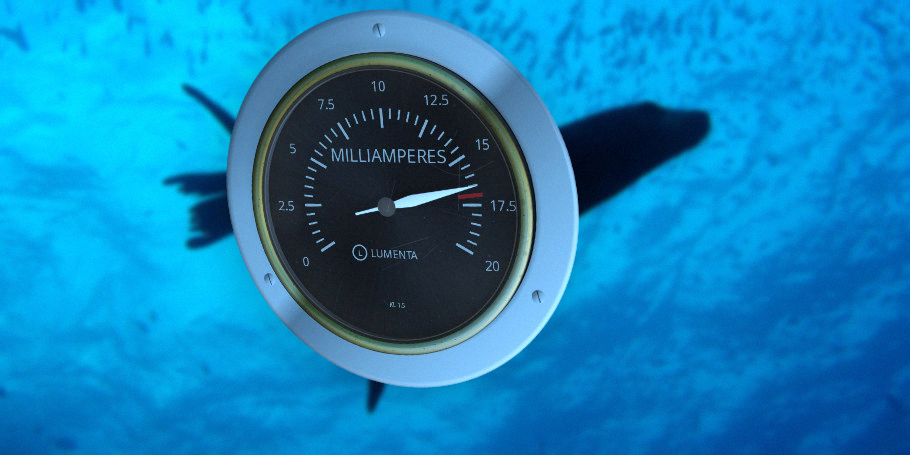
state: 16.5mA
